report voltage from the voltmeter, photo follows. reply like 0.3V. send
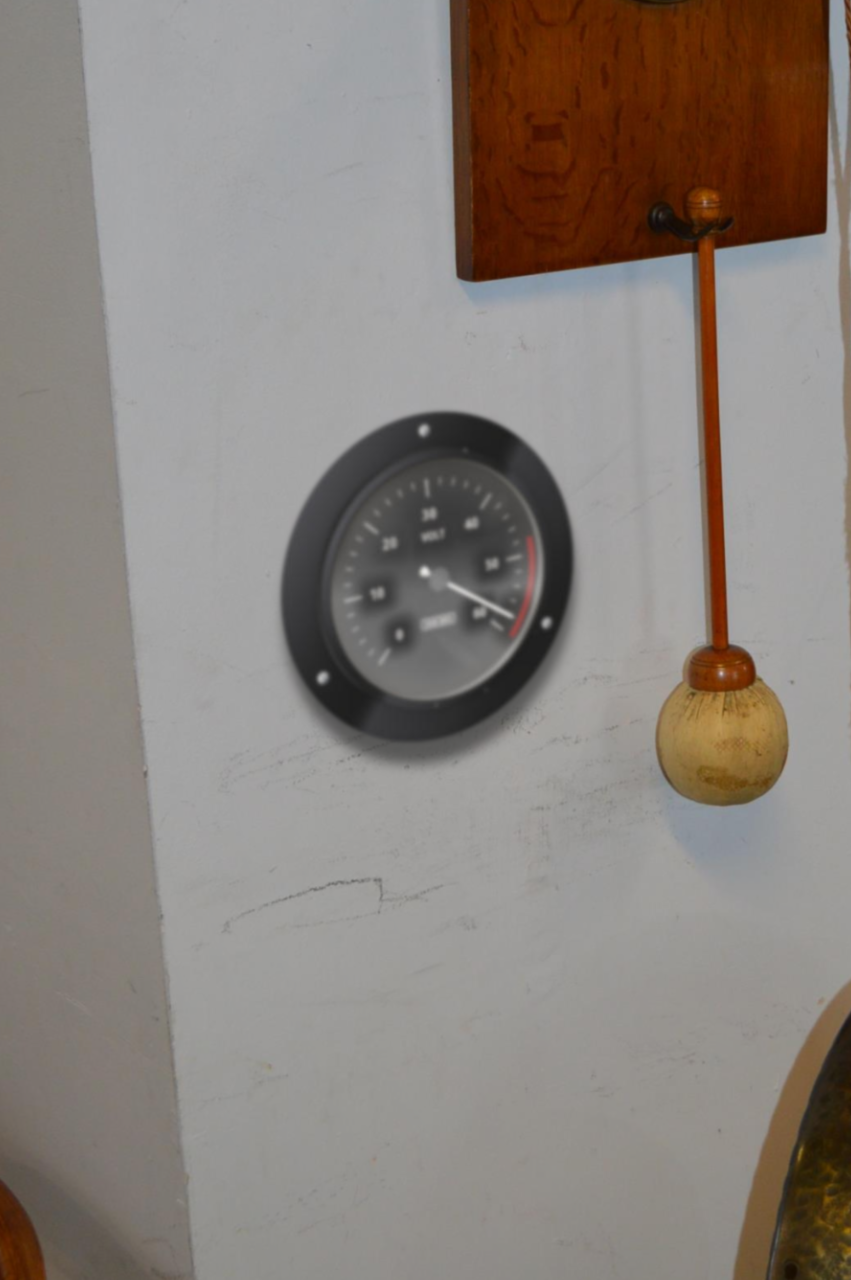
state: 58V
